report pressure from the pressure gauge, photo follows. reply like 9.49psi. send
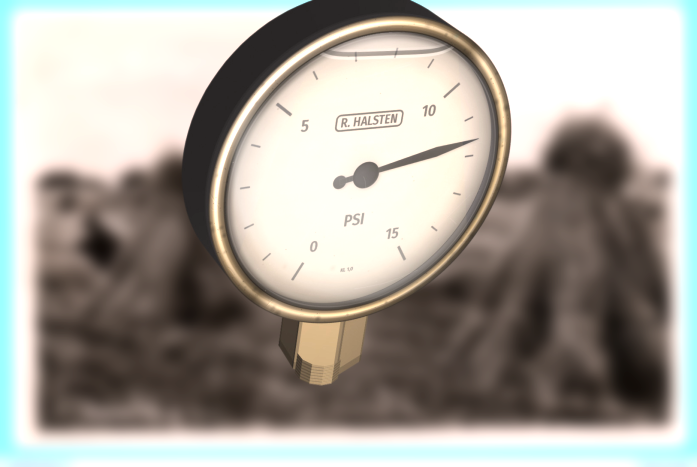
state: 11.5psi
